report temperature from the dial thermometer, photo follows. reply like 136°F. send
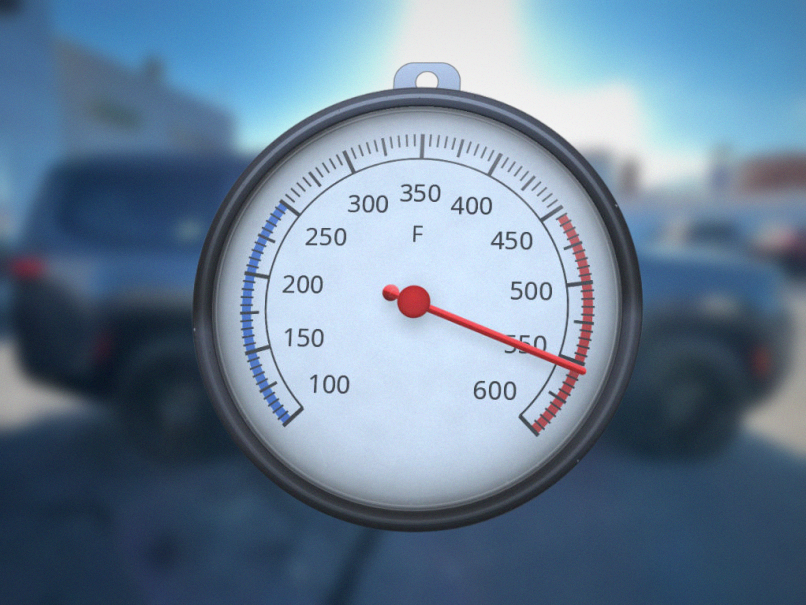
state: 555°F
